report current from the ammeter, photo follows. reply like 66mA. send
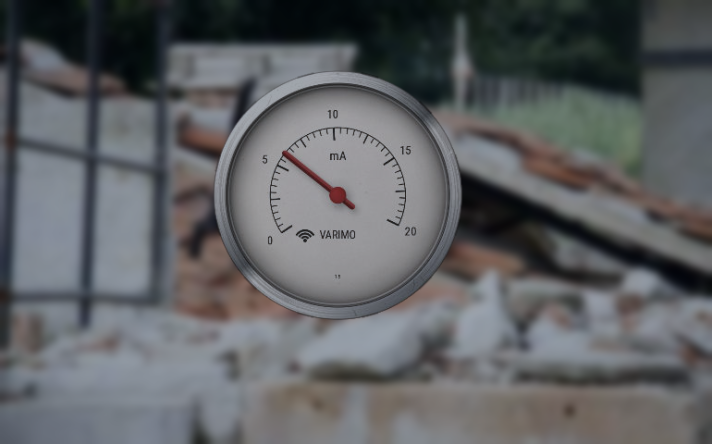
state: 6mA
